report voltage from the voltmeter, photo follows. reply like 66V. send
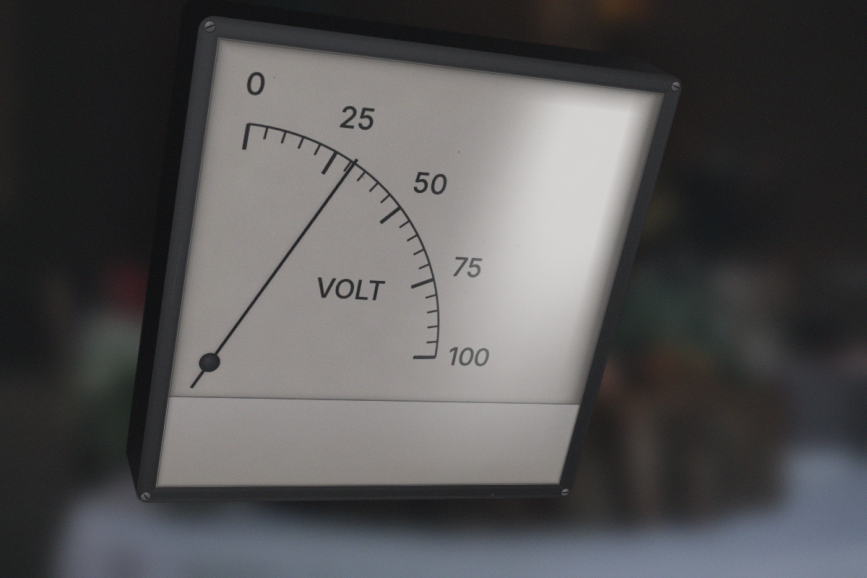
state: 30V
